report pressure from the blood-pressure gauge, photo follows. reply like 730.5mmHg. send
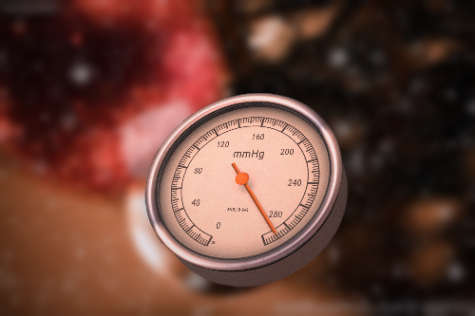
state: 290mmHg
